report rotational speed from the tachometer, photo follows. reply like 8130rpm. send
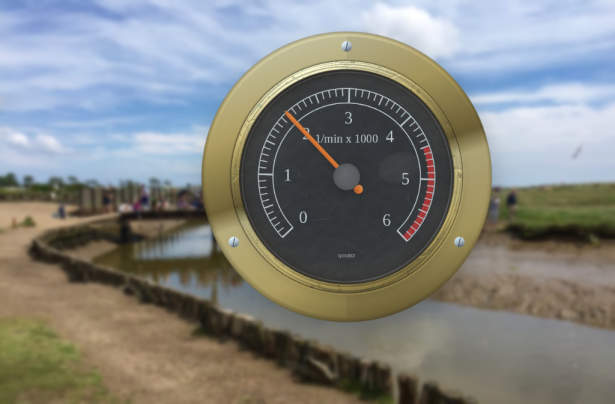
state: 2000rpm
